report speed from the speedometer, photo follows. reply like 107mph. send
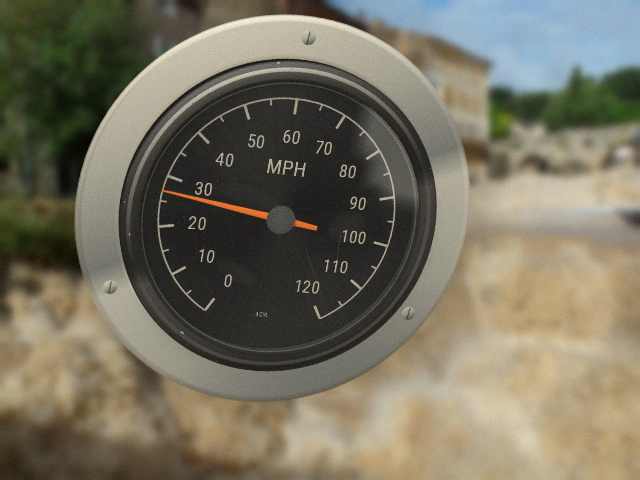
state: 27.5mph
